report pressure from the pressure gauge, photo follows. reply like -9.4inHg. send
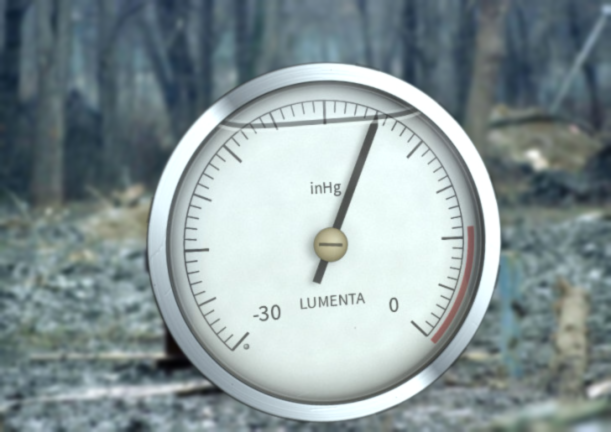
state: -12.5inHg
